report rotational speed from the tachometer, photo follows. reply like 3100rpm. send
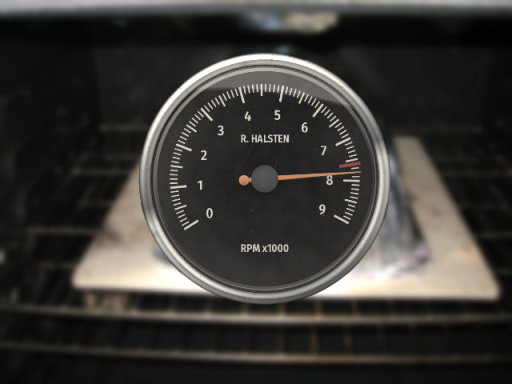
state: 7800rpm
